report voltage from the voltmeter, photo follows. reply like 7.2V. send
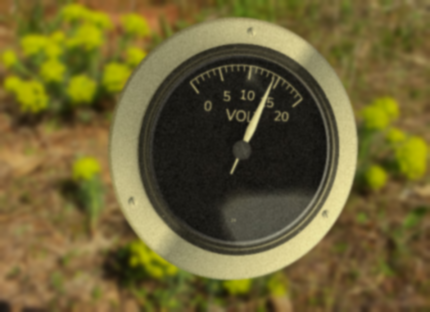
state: 14V
